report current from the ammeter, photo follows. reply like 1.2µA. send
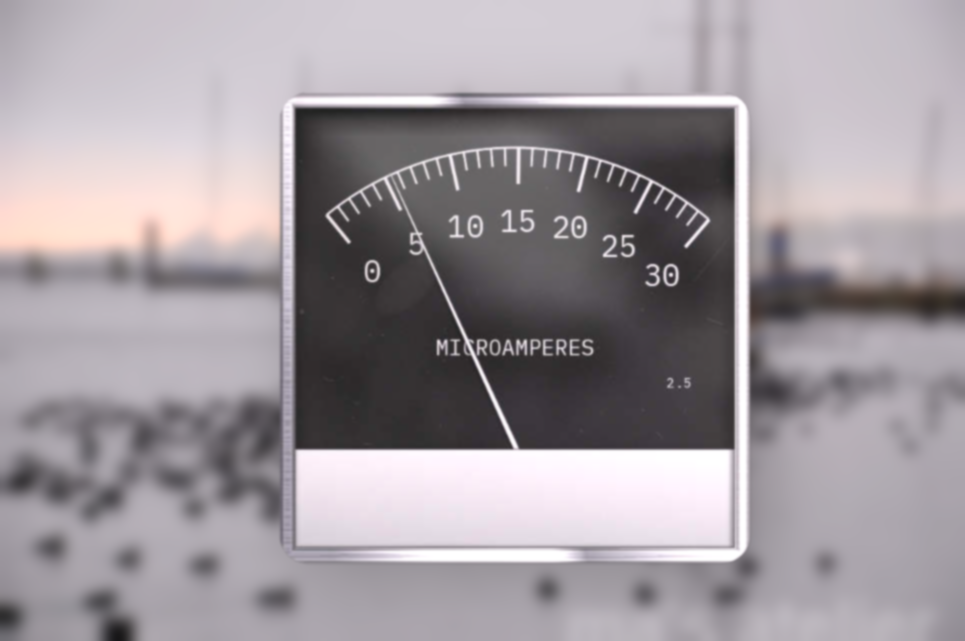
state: 5.5µA
